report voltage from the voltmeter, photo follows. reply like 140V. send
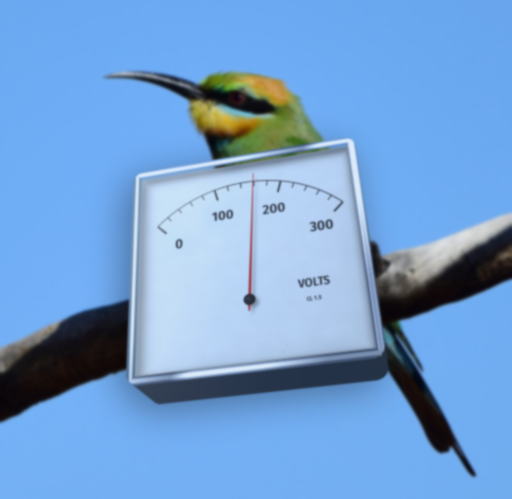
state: 160V
